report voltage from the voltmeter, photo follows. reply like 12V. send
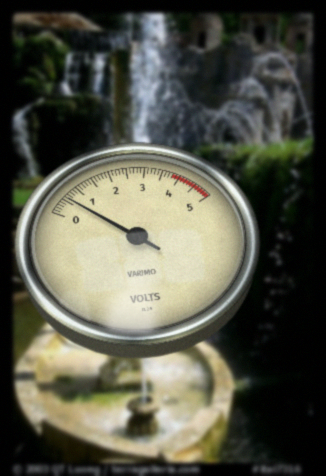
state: 0.5V
